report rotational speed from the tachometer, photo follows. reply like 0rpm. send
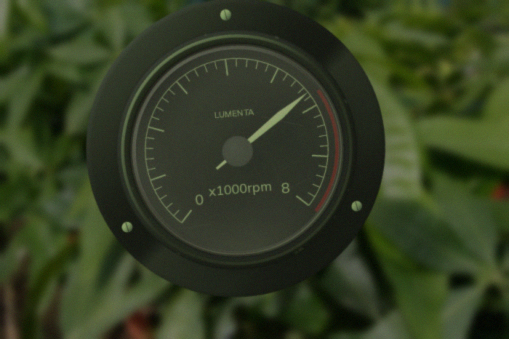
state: 5700rpm
